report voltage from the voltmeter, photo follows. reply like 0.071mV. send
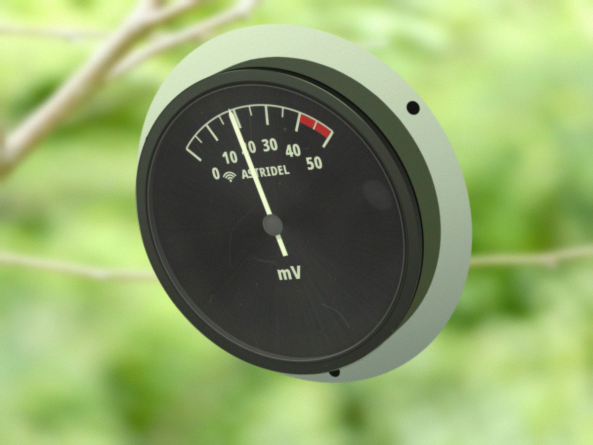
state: 20mV
